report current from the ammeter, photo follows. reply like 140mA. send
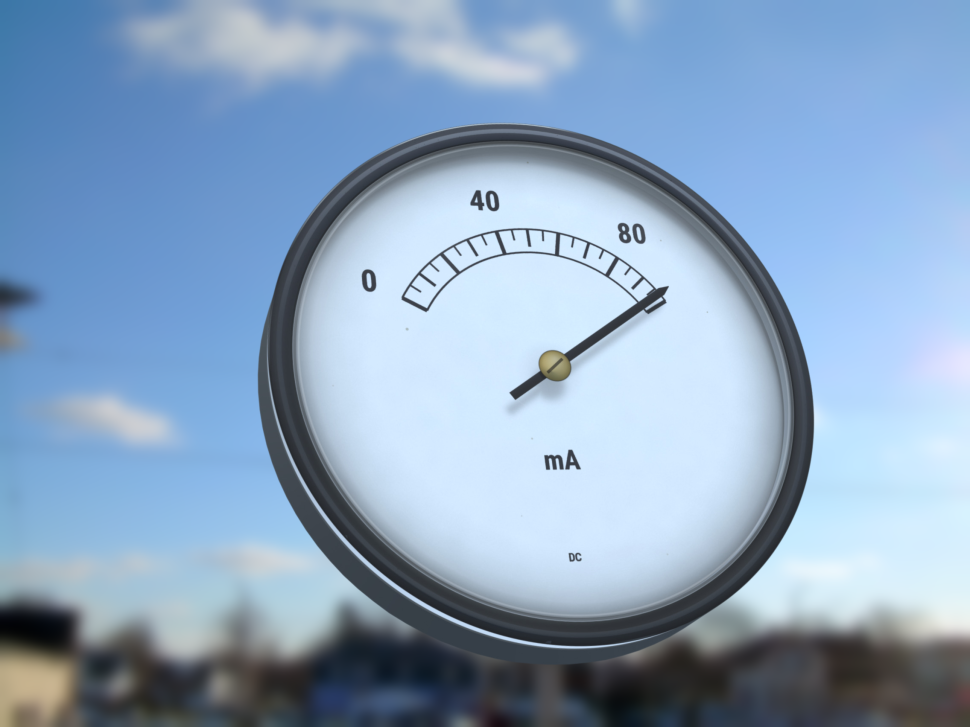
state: 97.5mA
